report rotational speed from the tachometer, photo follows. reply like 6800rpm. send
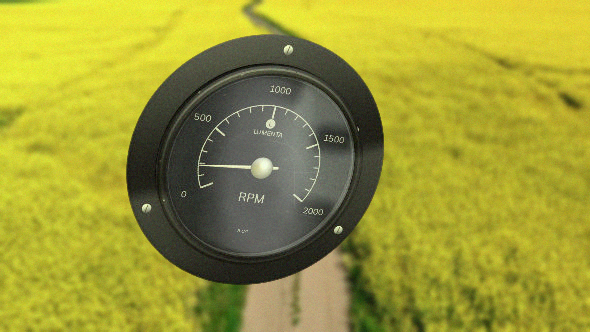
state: 200rpm
